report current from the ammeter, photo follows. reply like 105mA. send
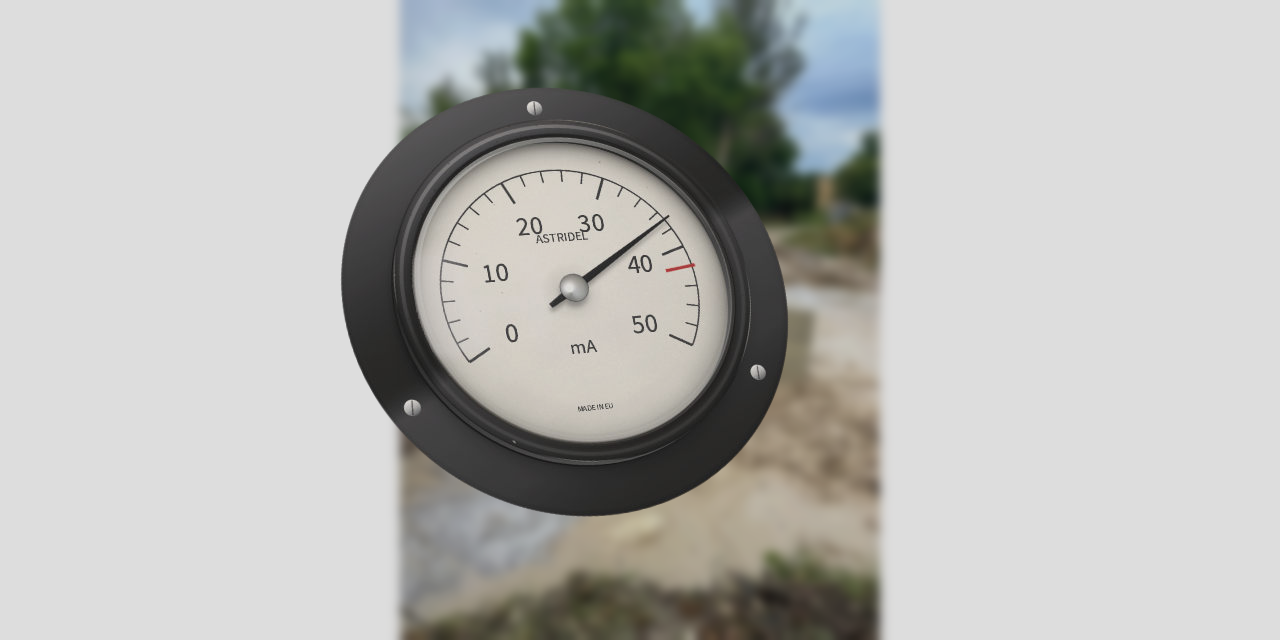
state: 37mA
